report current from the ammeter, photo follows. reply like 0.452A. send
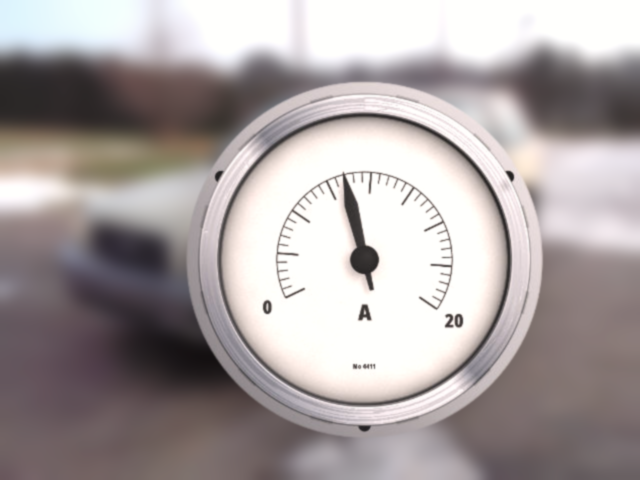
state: 8.5A
